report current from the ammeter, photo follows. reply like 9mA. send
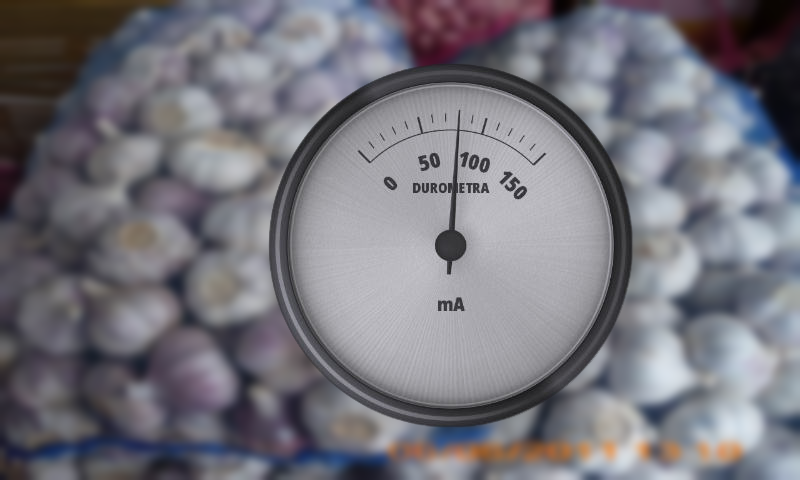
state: 80mA
